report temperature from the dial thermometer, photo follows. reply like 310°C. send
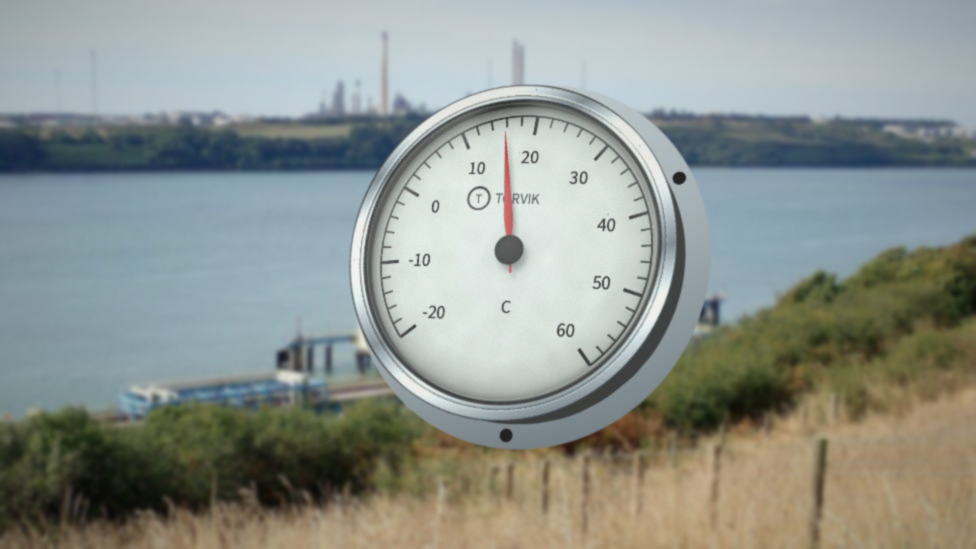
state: 16°C
